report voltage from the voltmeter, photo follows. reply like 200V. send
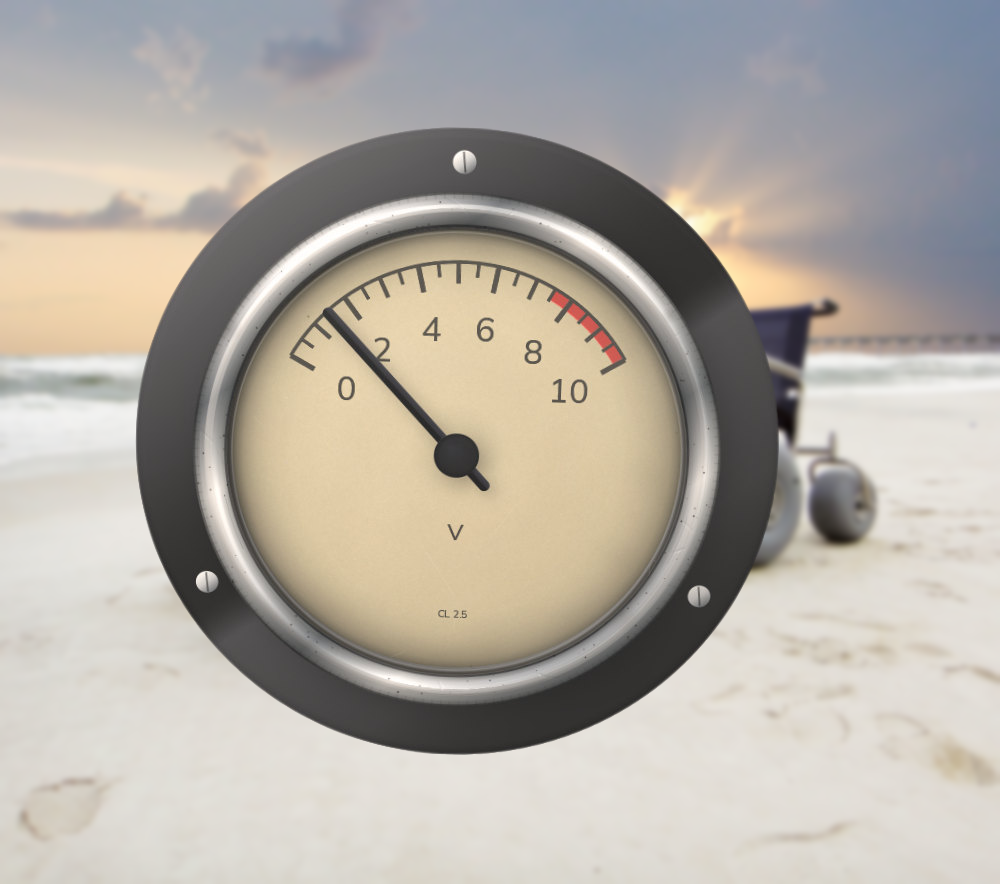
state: 1.5V
